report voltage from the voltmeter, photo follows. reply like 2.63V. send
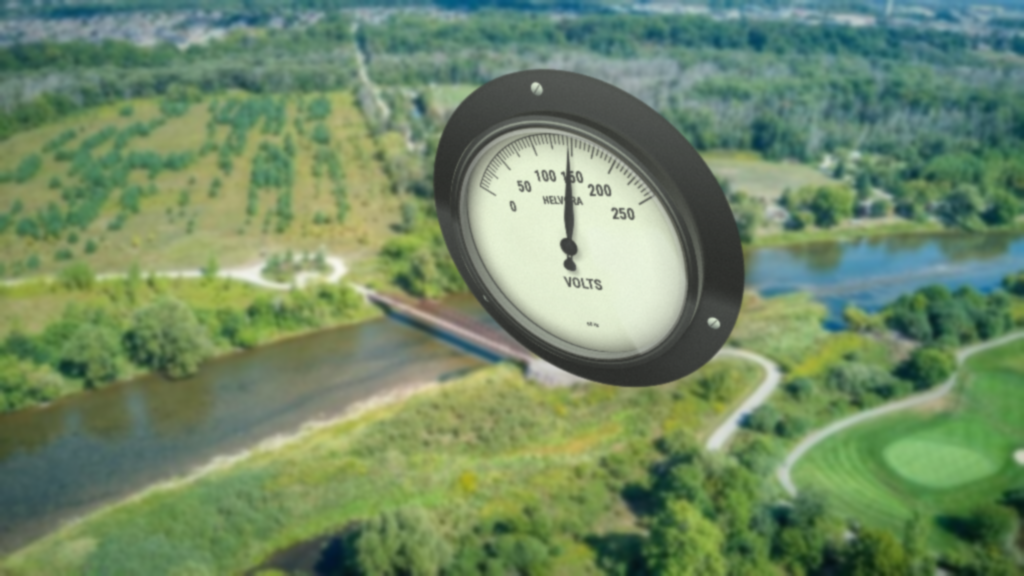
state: 150V
